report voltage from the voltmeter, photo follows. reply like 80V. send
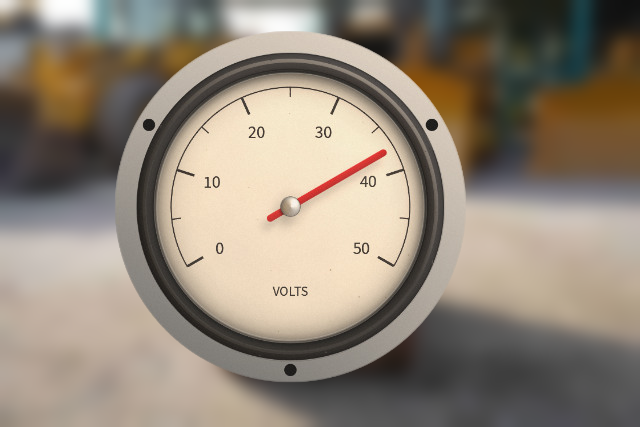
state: 37.5V
